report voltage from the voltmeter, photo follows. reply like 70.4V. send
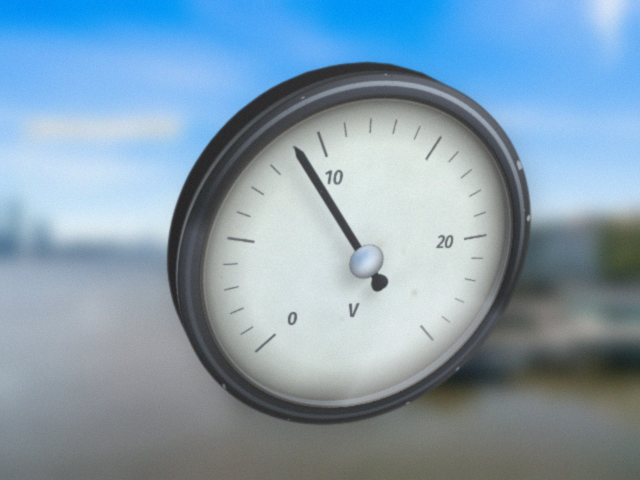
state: 9V
